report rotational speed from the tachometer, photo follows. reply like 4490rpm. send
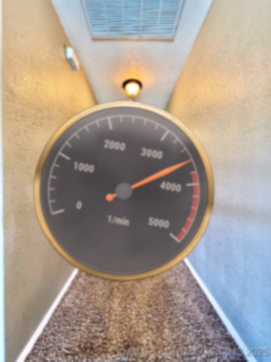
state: 3600rpm
